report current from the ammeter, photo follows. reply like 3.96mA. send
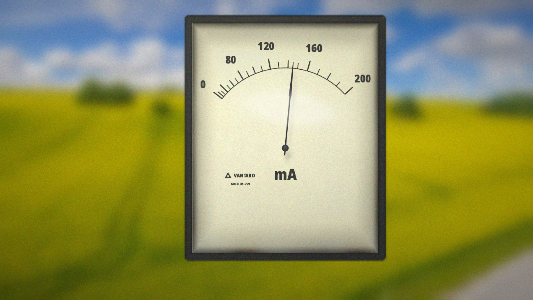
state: 145mA
